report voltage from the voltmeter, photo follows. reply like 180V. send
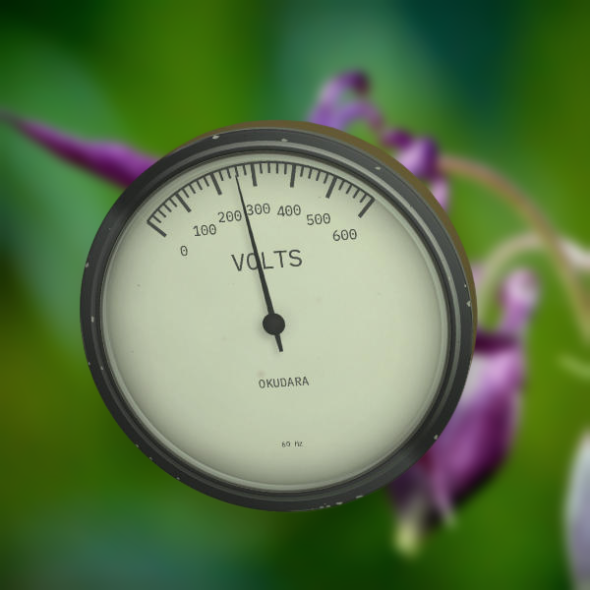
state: 260V
